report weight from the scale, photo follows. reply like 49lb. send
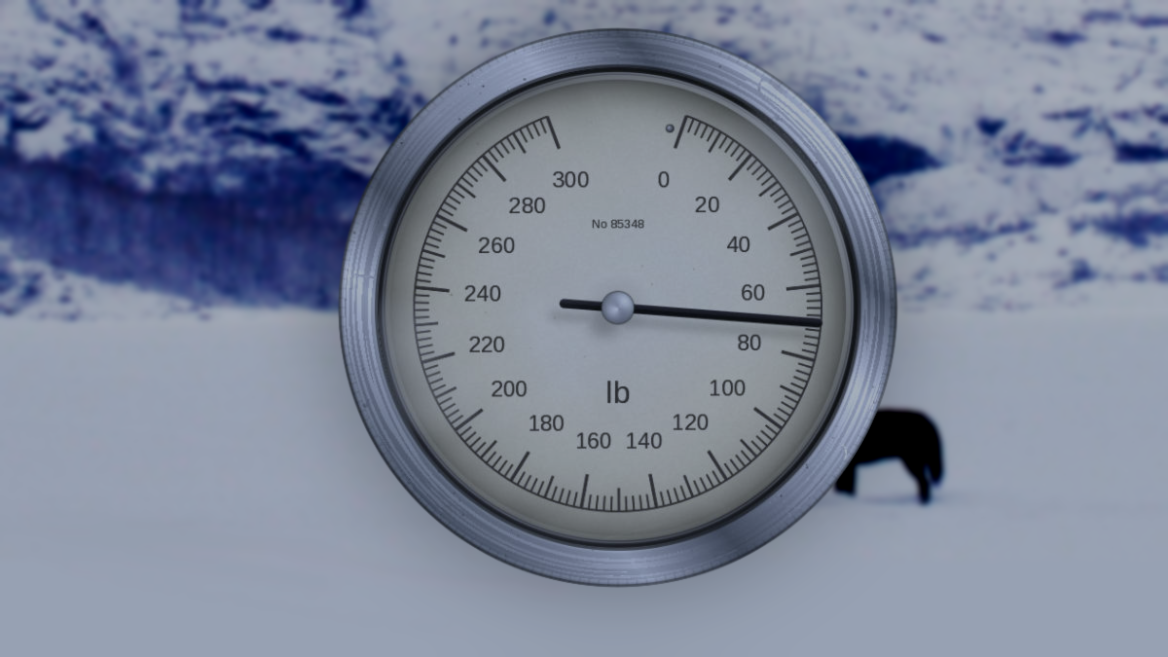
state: 70lb
